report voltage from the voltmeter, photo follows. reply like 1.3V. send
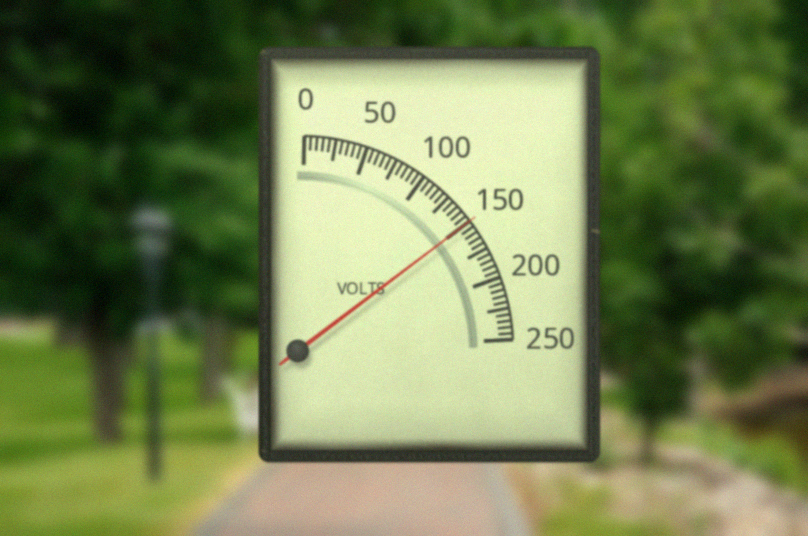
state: 150V
